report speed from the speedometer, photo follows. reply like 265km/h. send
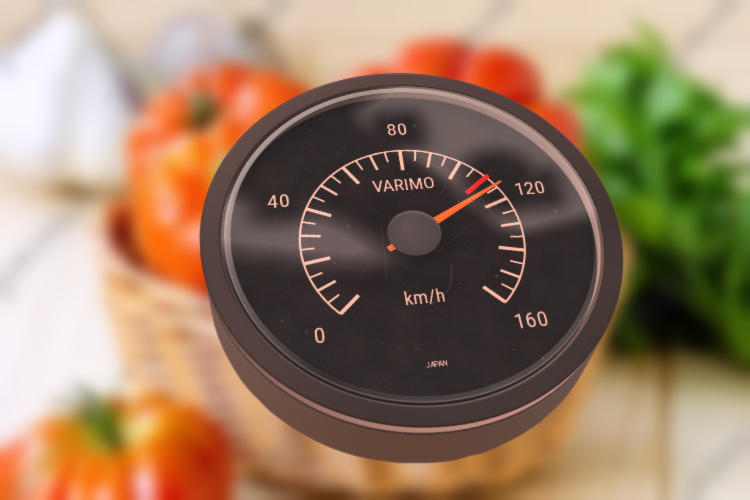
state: 115km/h
